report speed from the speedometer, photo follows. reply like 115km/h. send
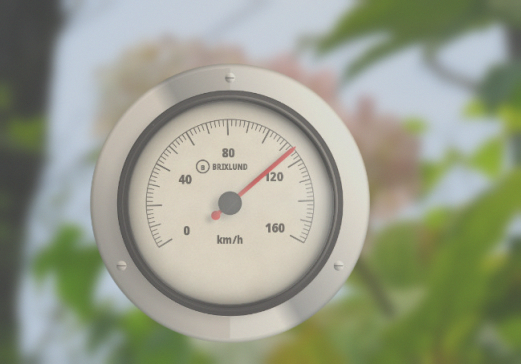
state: 114km/h
